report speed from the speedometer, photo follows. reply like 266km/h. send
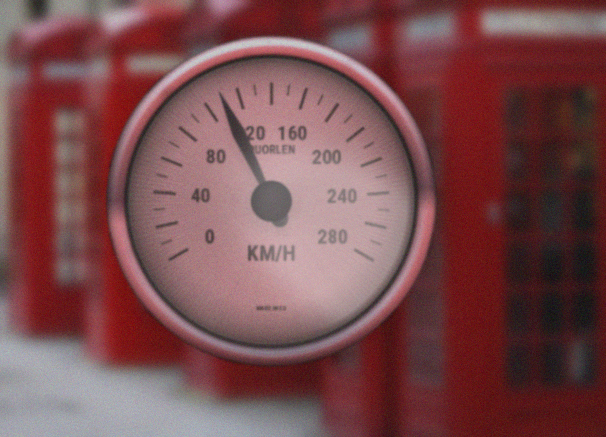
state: 110km/h
